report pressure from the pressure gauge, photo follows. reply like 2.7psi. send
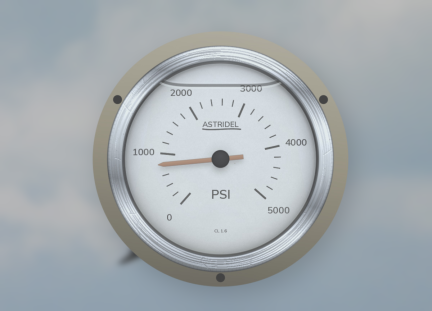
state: 800psi
